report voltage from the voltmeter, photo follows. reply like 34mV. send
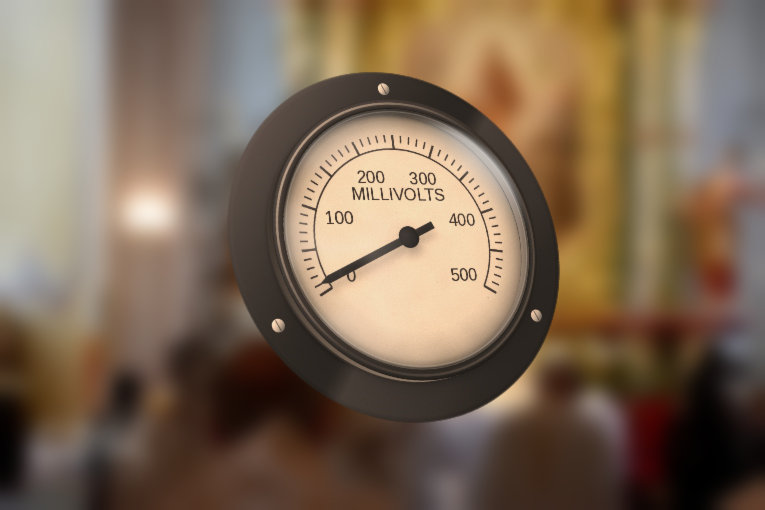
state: 10mV
